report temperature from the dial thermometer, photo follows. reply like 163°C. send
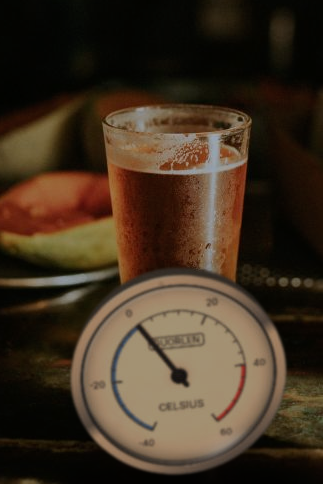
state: 0°C
